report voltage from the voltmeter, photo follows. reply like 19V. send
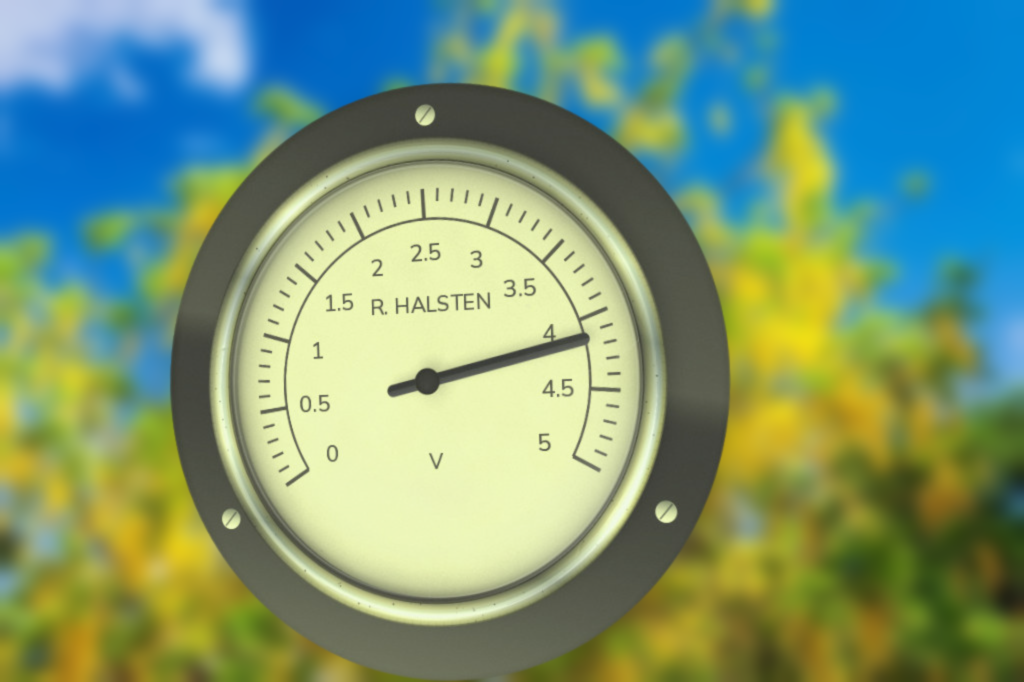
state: 4.15V
